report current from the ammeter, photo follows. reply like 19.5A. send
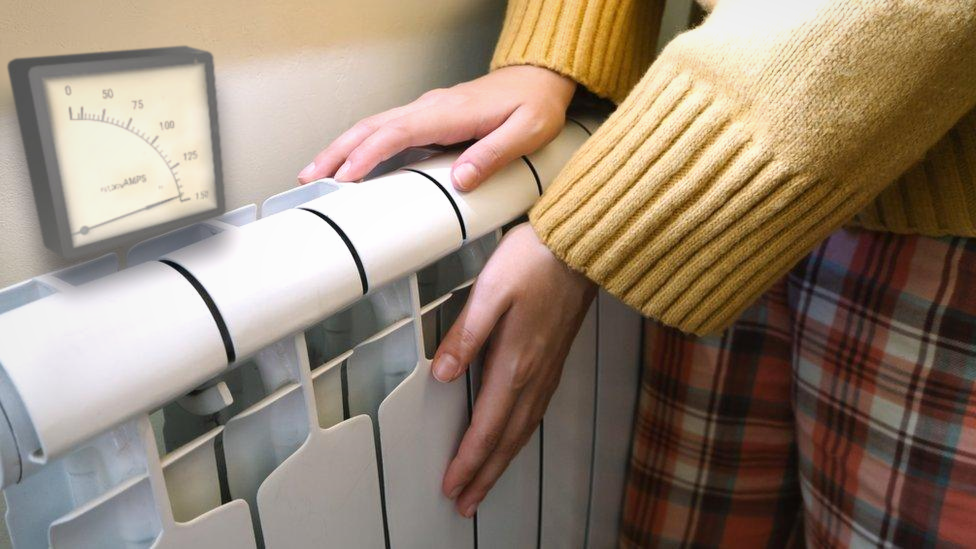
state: 145A
